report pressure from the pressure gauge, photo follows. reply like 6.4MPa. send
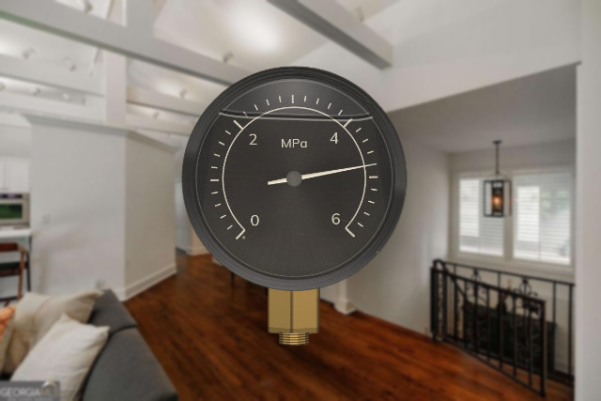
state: 4.8MPa
